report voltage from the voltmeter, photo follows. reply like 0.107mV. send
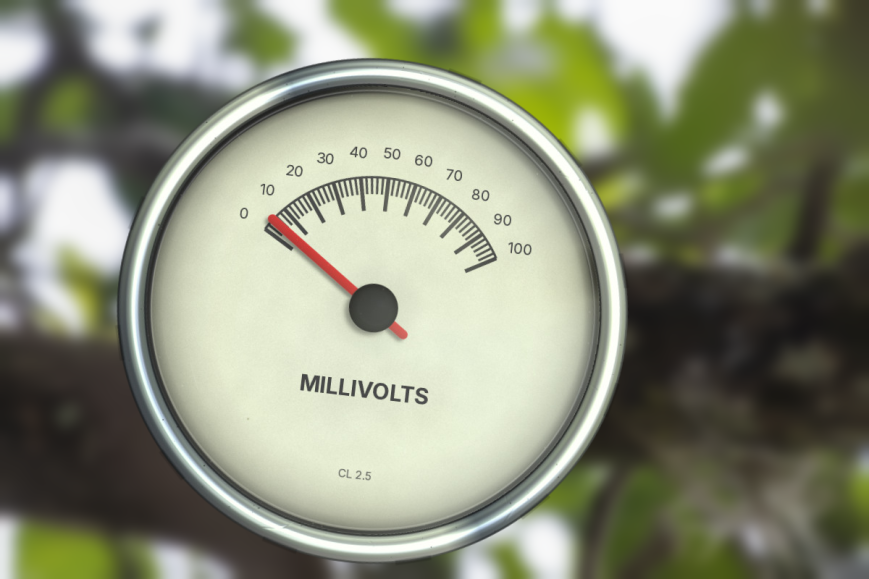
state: 4mV
